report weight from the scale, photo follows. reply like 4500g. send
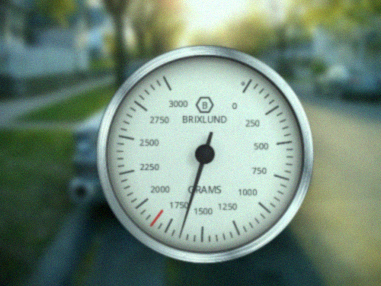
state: 1650g
